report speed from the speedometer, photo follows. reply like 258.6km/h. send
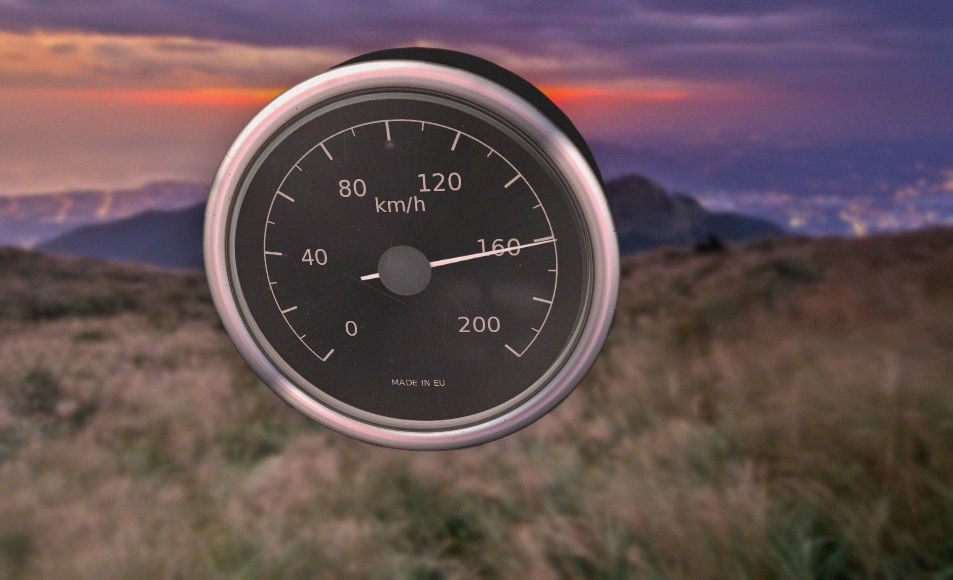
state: 160km/h
